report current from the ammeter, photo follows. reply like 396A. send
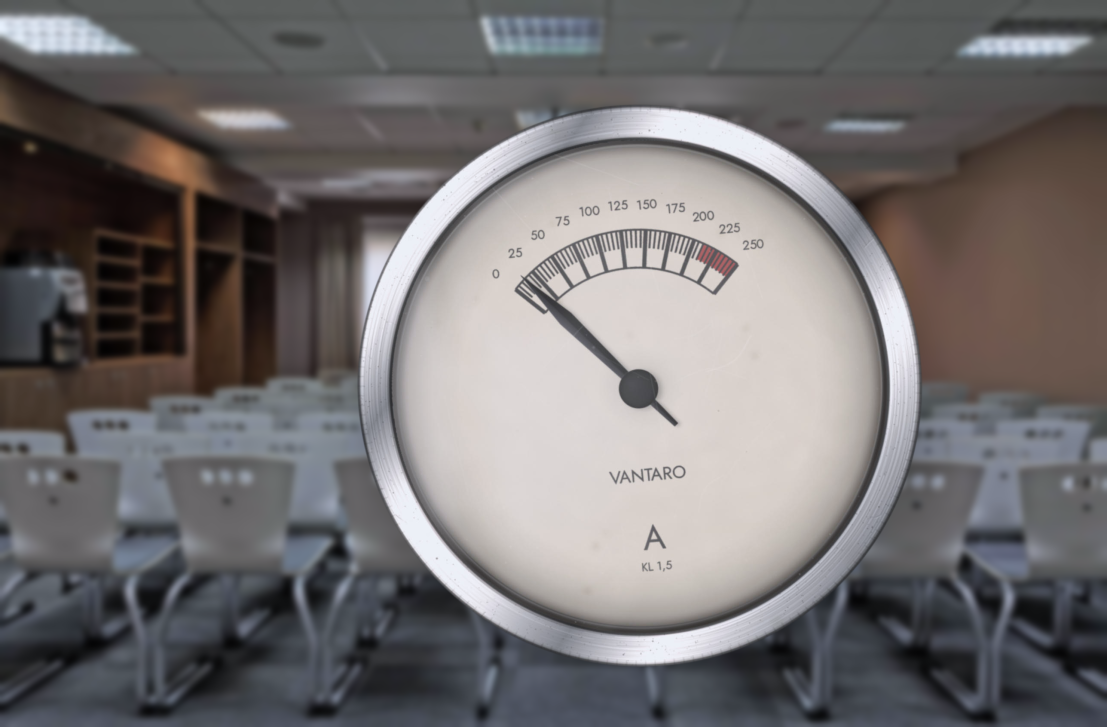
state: 15A
